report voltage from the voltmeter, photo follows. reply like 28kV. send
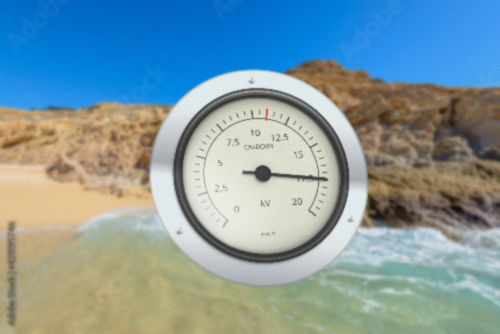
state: 17.5kV
